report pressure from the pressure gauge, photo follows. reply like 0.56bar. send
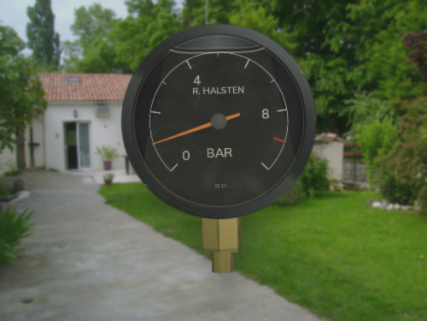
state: 1bar
